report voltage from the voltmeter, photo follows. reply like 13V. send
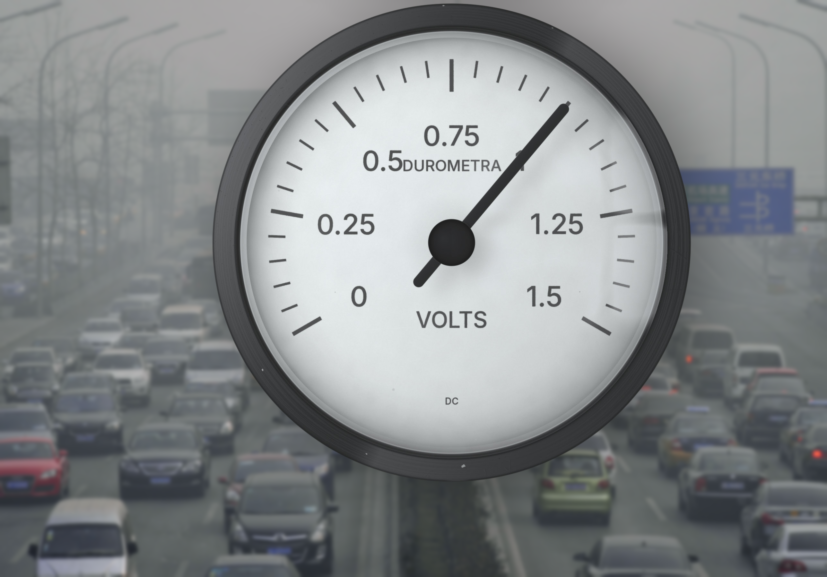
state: 1V
